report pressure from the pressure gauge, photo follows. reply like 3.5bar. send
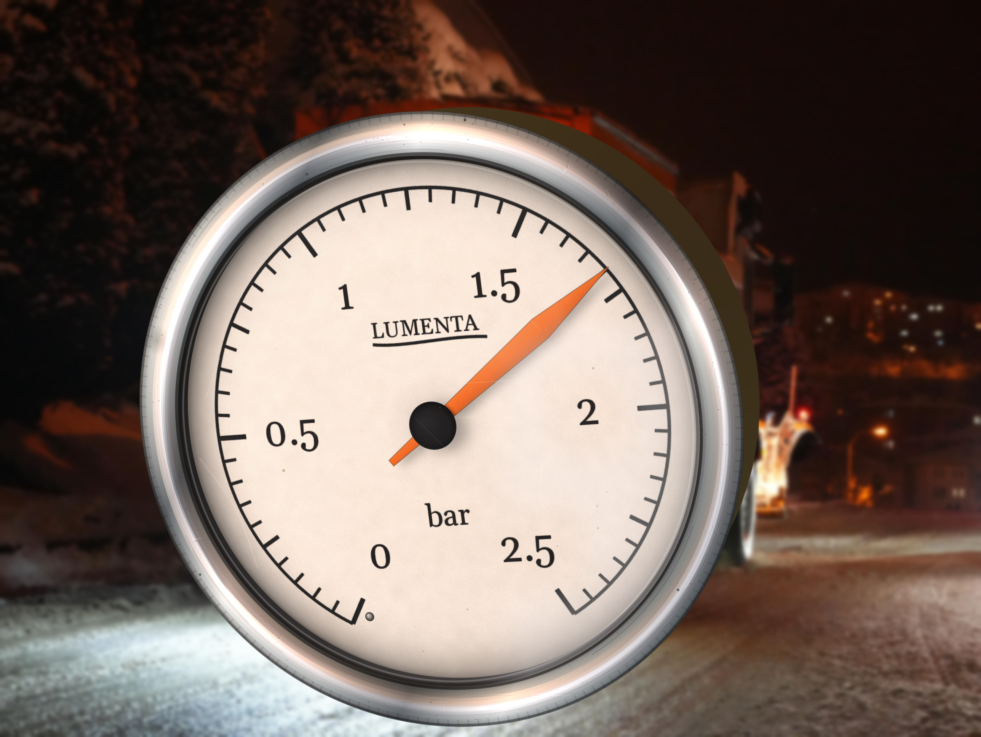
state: 1.7bar
